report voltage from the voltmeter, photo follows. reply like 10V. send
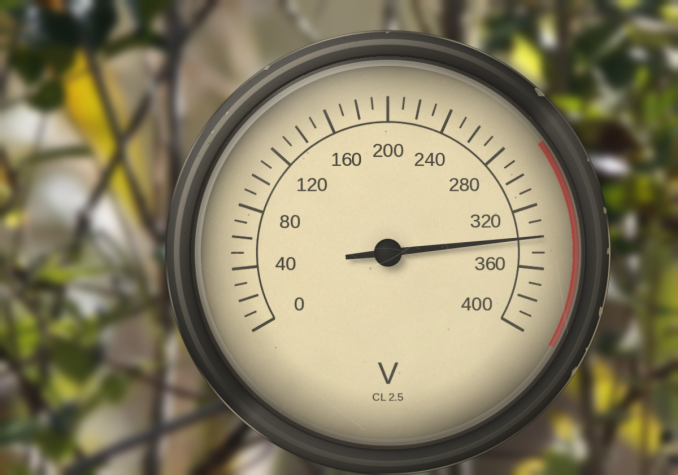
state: 340V
